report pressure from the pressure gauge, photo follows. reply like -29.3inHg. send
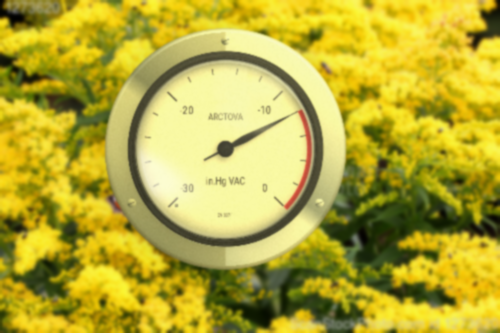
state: -8inHg
